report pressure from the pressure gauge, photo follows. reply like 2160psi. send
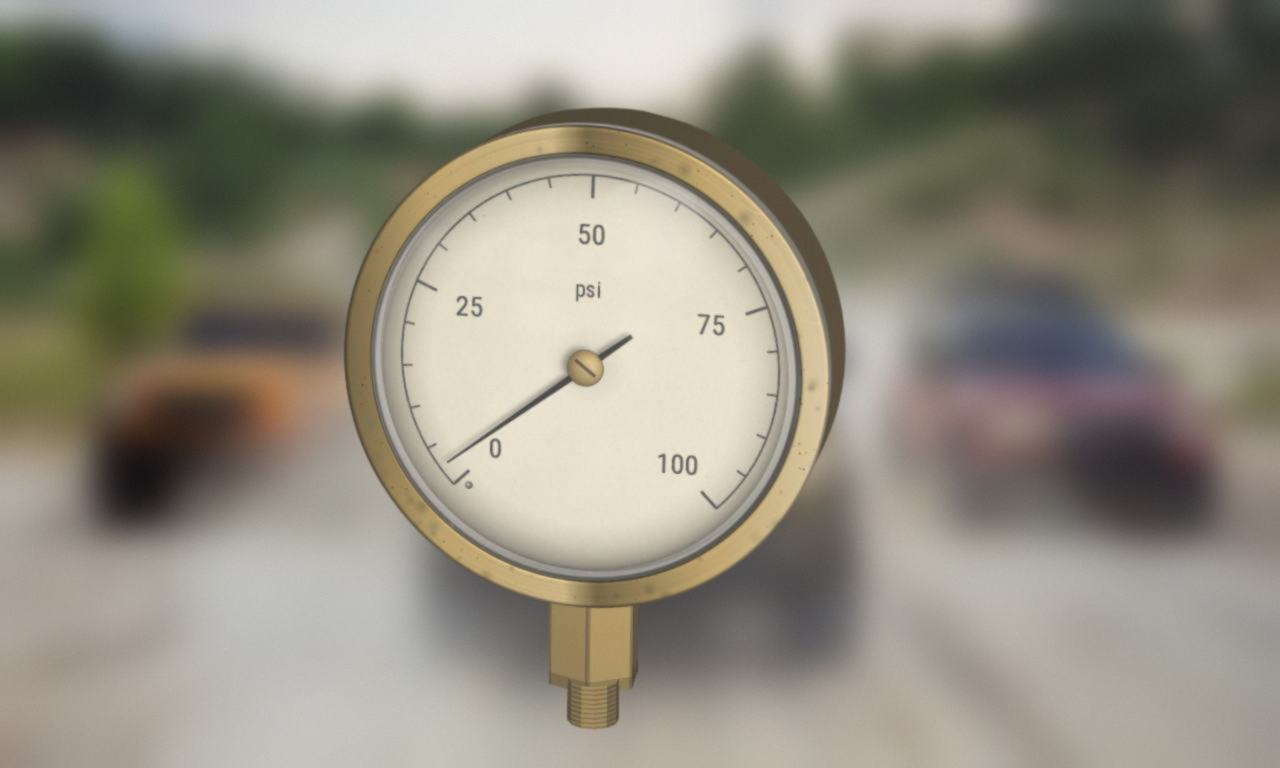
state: 2.5psi
